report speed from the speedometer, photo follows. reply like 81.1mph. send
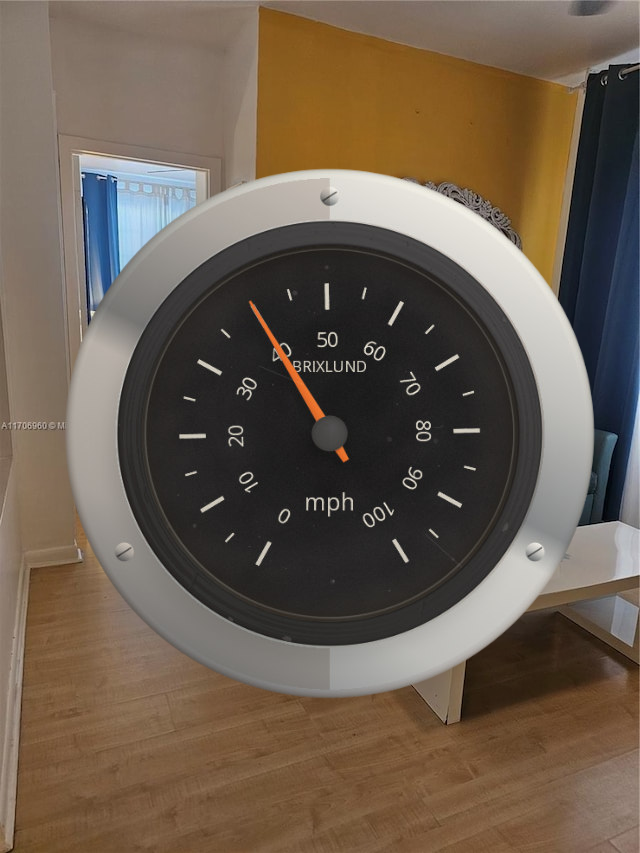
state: 40mph
